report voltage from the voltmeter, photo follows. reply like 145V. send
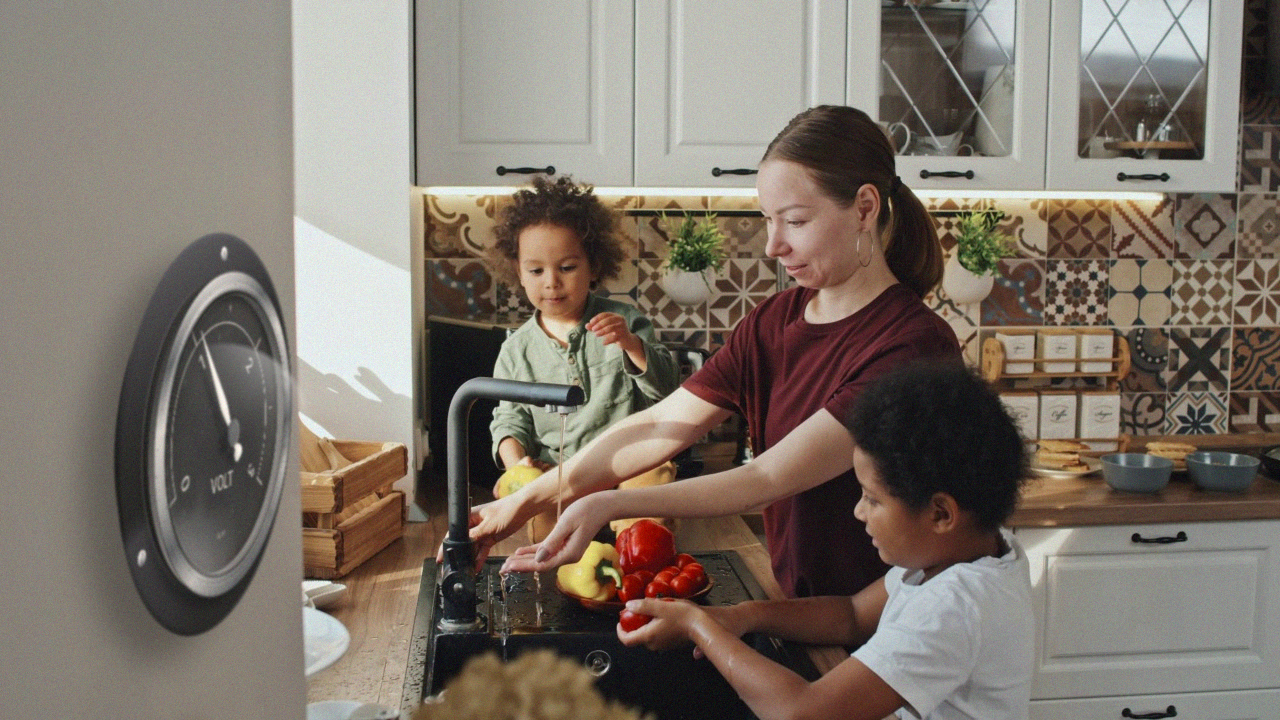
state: 1V
